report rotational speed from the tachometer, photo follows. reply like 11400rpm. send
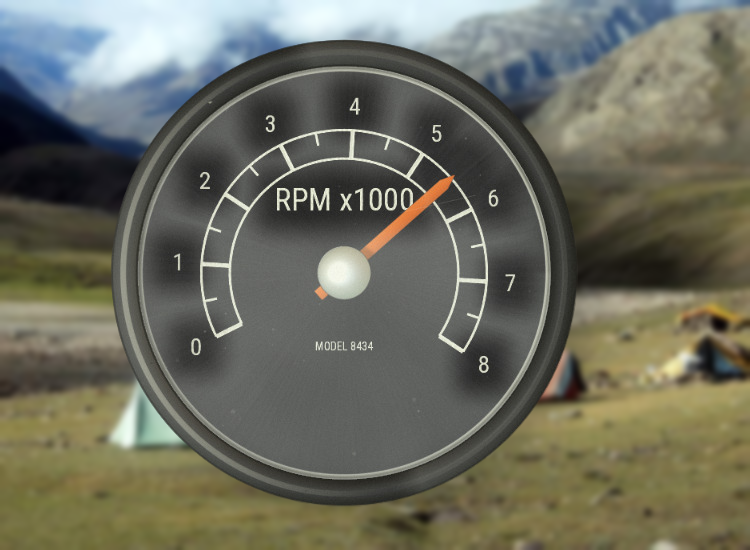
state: 5500rpm
